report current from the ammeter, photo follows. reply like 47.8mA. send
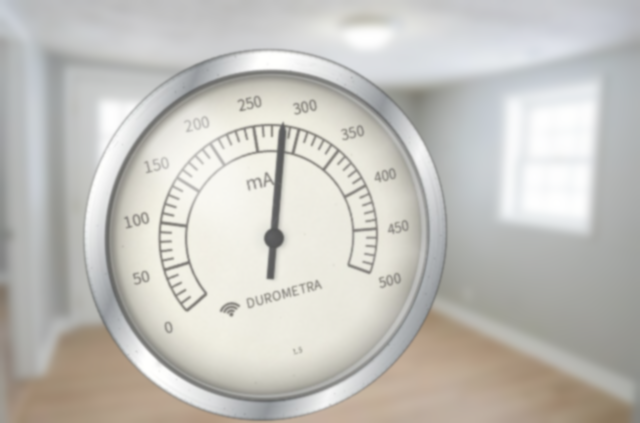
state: 280mA
